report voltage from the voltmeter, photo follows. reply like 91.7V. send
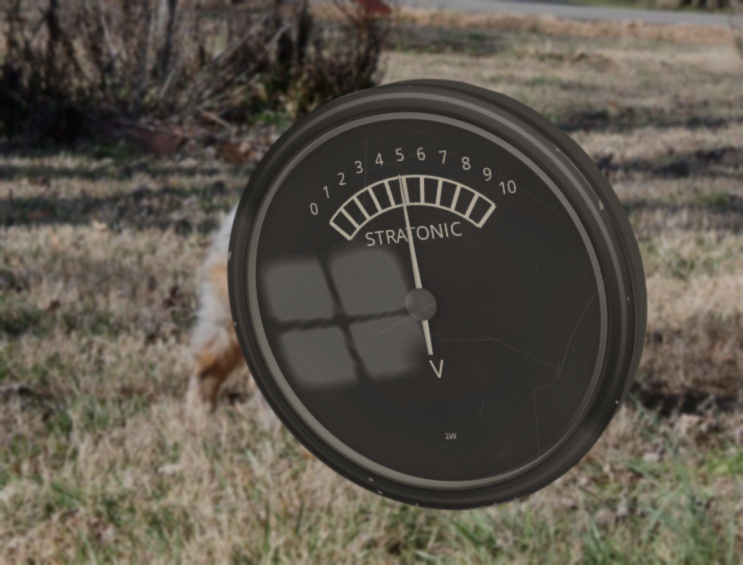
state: 5V
